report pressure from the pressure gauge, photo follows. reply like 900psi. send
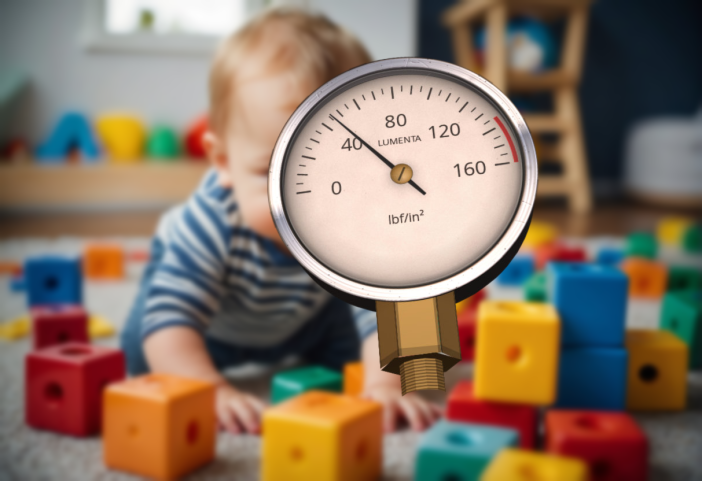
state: 45psi
